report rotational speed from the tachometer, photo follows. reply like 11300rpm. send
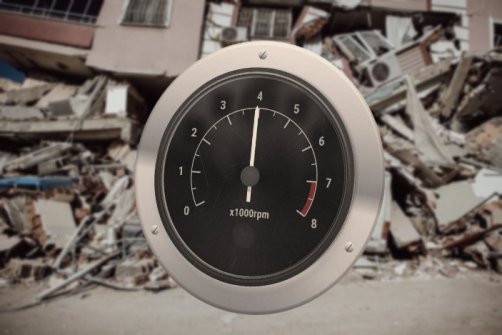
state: 4000rpm
